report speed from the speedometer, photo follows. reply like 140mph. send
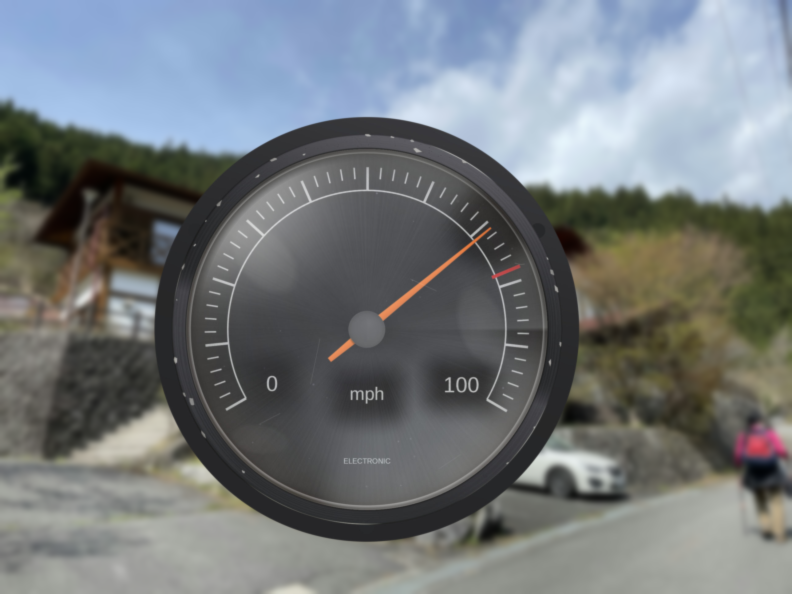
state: 71mph
